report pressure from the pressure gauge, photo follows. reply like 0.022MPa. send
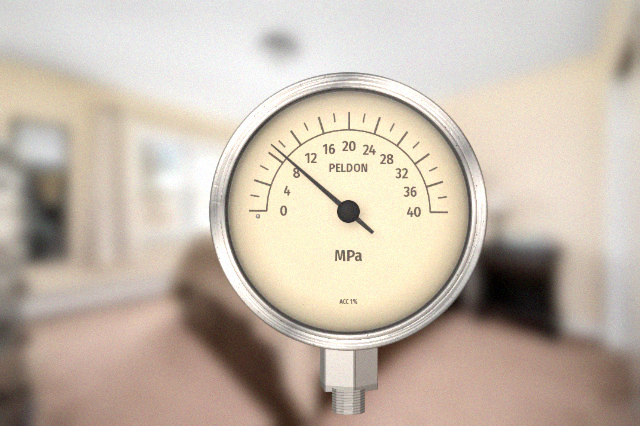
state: 9MPa
